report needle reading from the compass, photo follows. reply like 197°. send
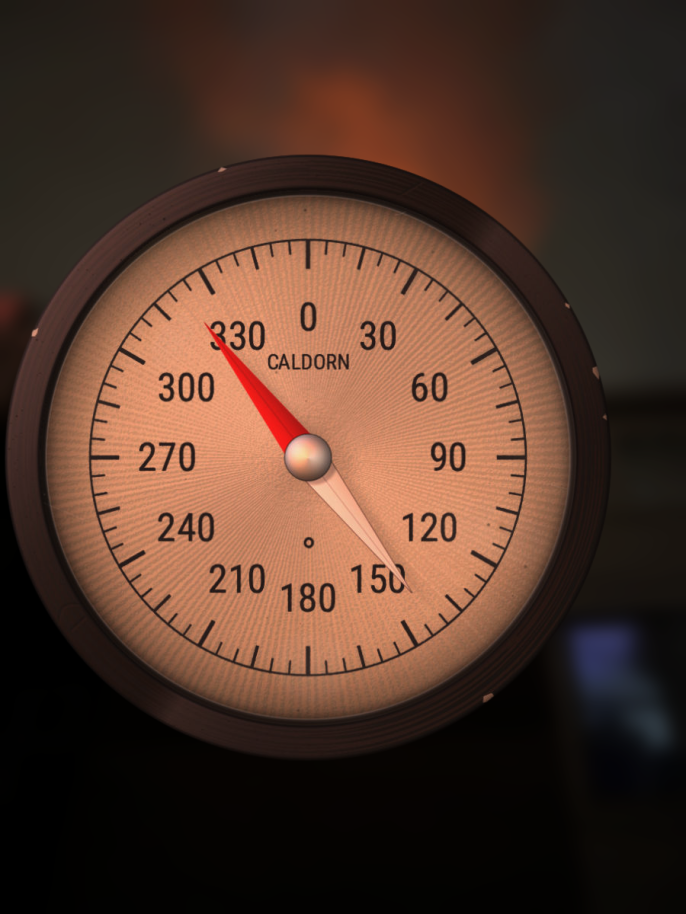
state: 322.5°
